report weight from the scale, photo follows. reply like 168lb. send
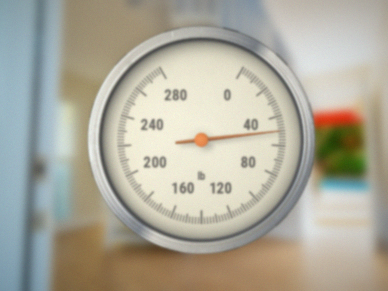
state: 50lb
